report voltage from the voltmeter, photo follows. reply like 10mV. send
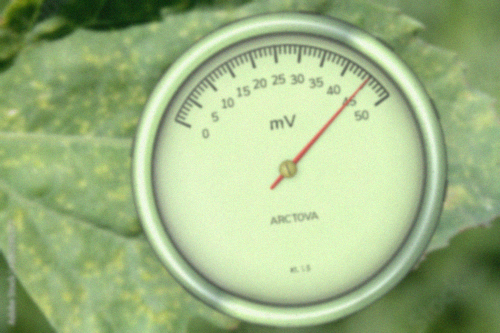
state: 45mV
